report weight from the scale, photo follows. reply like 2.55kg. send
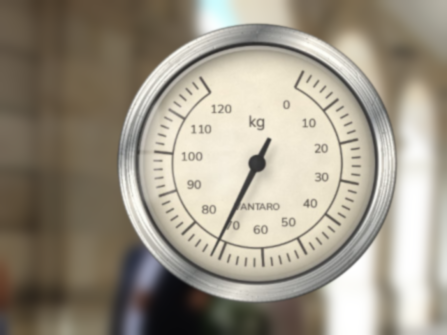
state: 72kg
